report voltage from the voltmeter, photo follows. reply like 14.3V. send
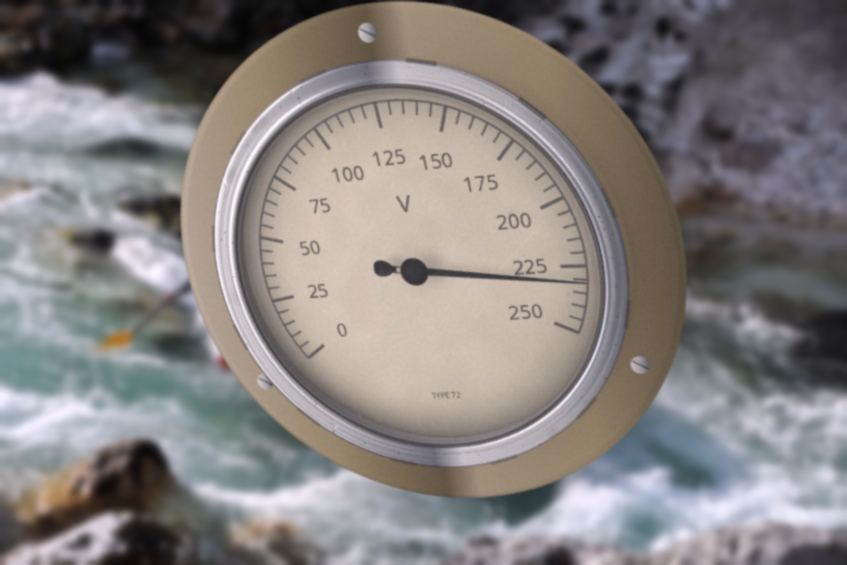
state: 230V
